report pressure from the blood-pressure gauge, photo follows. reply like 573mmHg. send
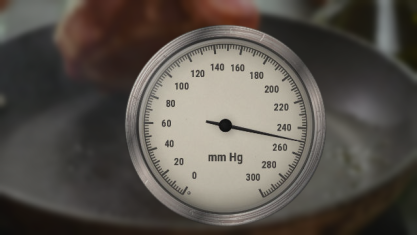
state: 250mmHg
